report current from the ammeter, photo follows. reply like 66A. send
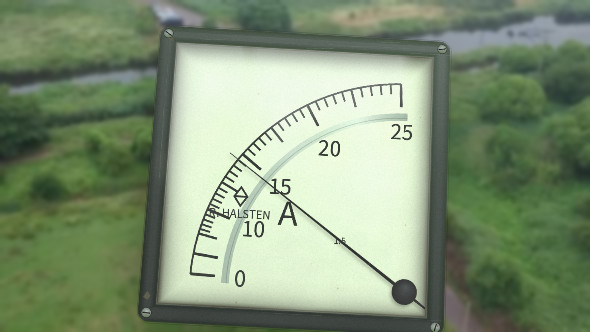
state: 14.5A
